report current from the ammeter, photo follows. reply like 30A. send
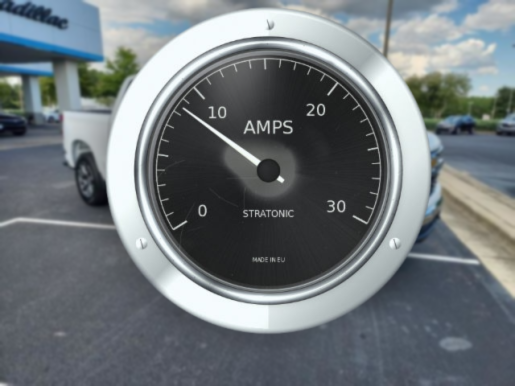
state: 8.5A
